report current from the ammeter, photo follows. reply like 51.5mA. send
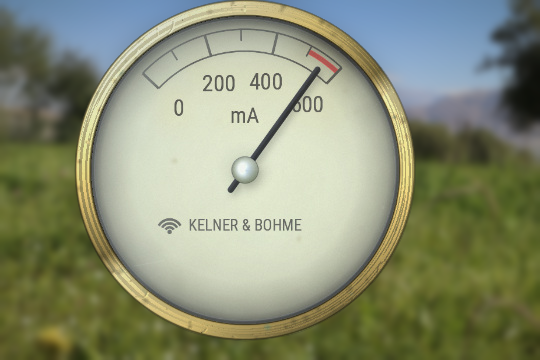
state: 550mA
